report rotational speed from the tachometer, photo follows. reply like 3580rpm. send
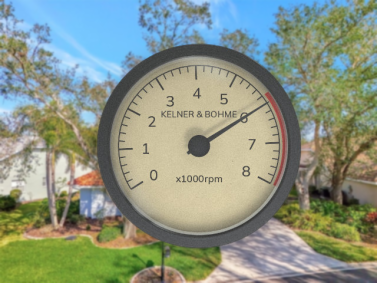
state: 6000rpm
